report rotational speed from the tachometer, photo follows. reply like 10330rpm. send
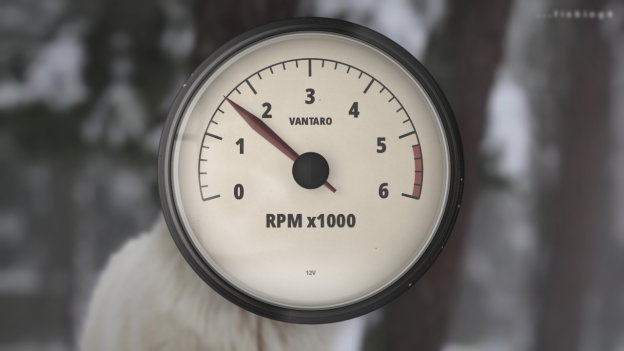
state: 1600rpm
